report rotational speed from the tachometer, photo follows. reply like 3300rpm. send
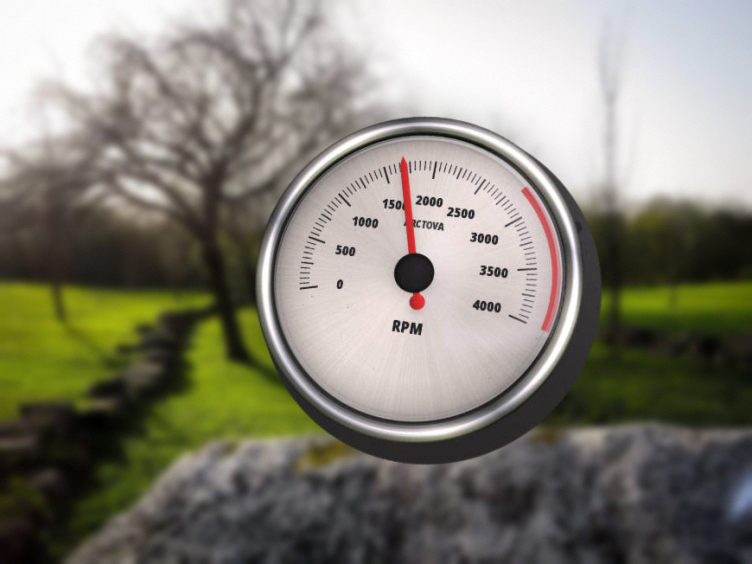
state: 1700rpm
